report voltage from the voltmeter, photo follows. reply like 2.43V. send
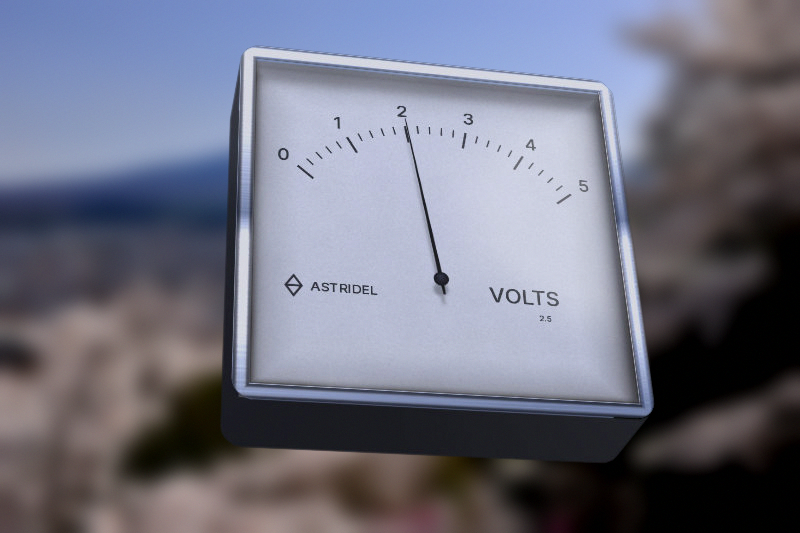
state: 2V
